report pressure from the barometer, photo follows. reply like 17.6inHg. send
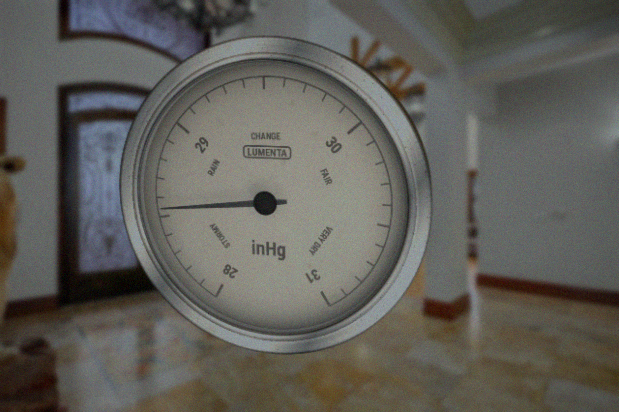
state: 28.55inHg
